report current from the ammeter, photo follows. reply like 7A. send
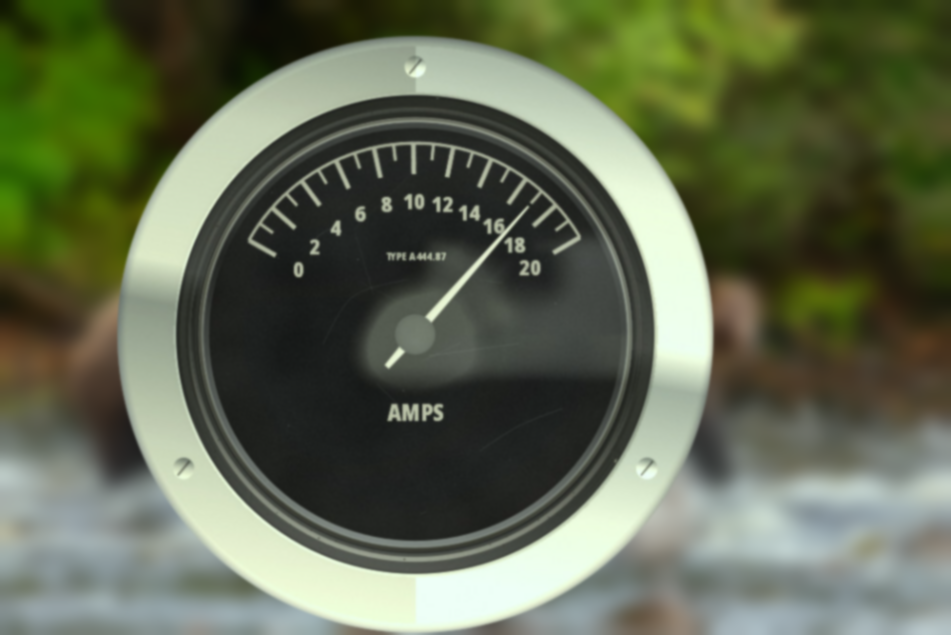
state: 17A
